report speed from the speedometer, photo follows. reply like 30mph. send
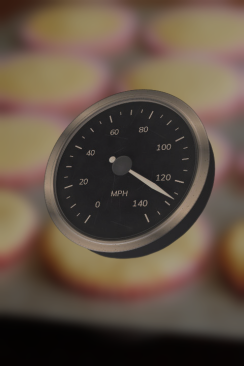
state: 127.5mph
